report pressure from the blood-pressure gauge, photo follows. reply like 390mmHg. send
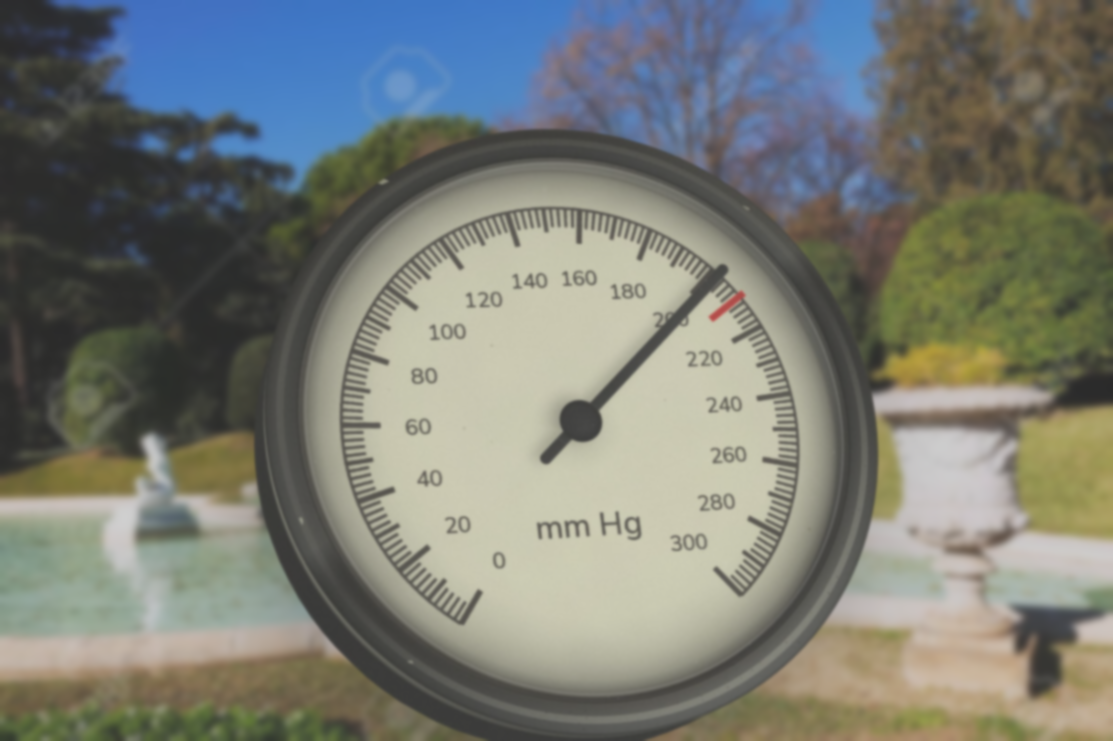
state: 202mmHg
